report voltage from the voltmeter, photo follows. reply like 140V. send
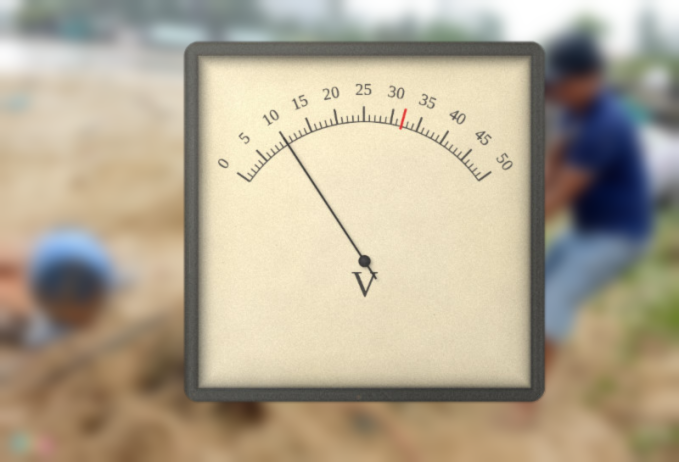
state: 10V
